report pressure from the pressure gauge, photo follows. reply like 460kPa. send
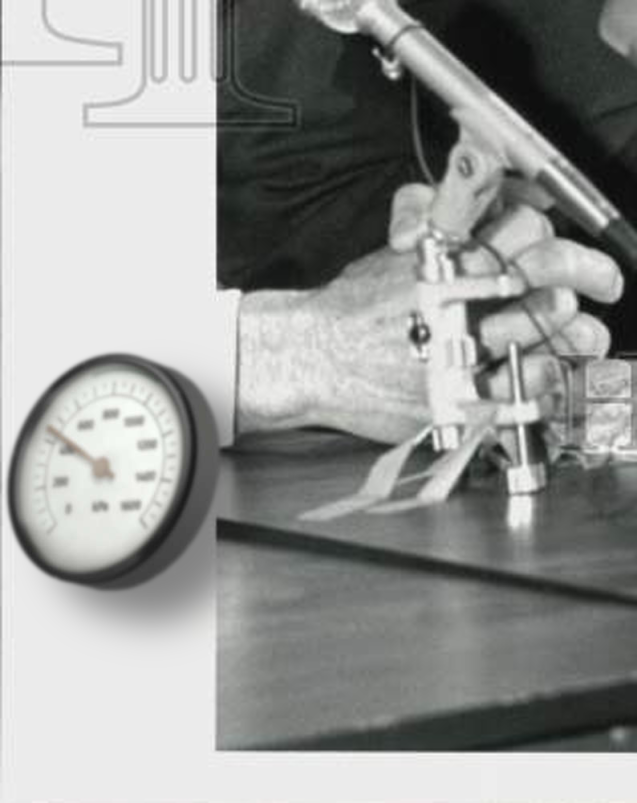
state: 450kPa
